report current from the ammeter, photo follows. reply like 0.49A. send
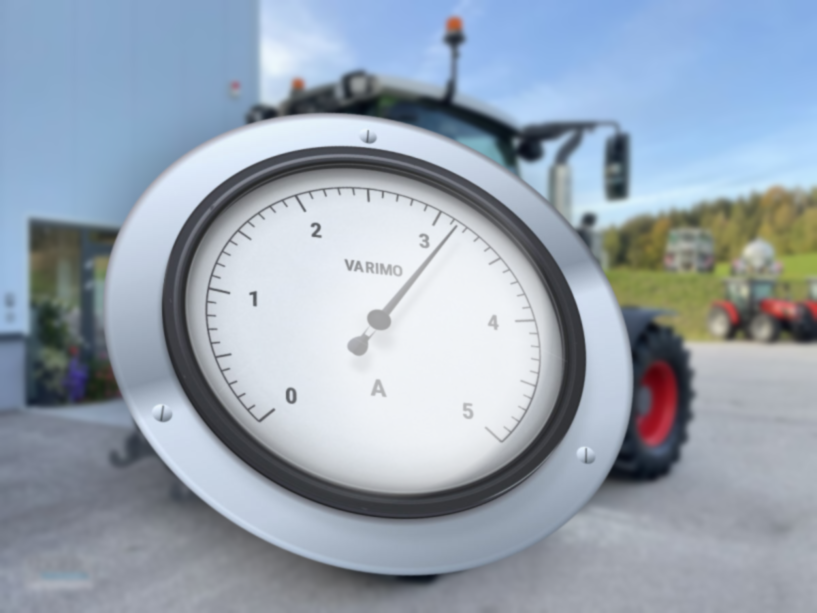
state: 3.15A
